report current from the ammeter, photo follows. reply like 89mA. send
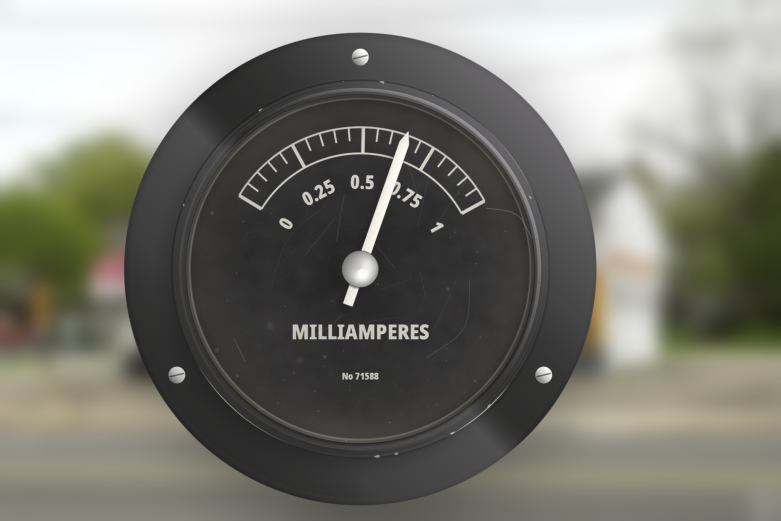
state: 0.65mA
